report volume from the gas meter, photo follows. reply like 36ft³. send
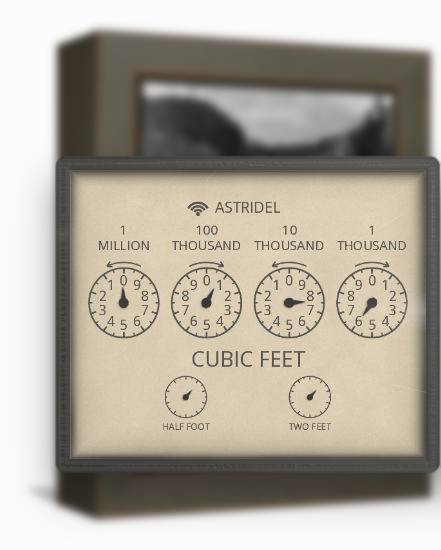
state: 7600ft³
